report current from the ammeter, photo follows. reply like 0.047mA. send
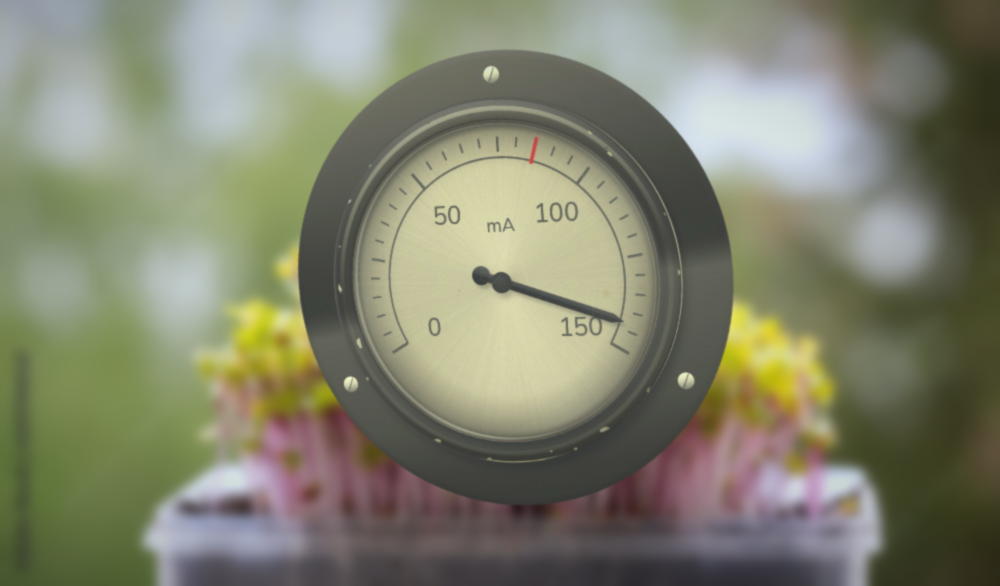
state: 142.5mA
